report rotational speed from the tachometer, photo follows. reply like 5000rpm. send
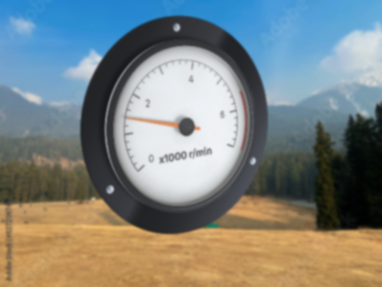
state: 1400rpm
